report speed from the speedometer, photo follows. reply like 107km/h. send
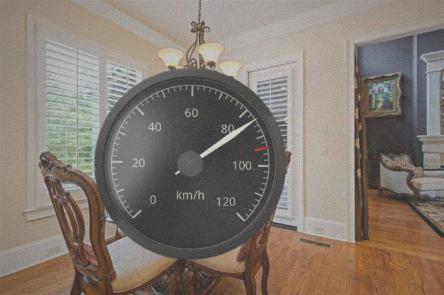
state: 84km/h
